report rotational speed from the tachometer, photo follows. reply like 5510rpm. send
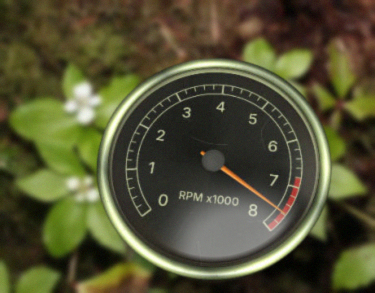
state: 7600rpm
